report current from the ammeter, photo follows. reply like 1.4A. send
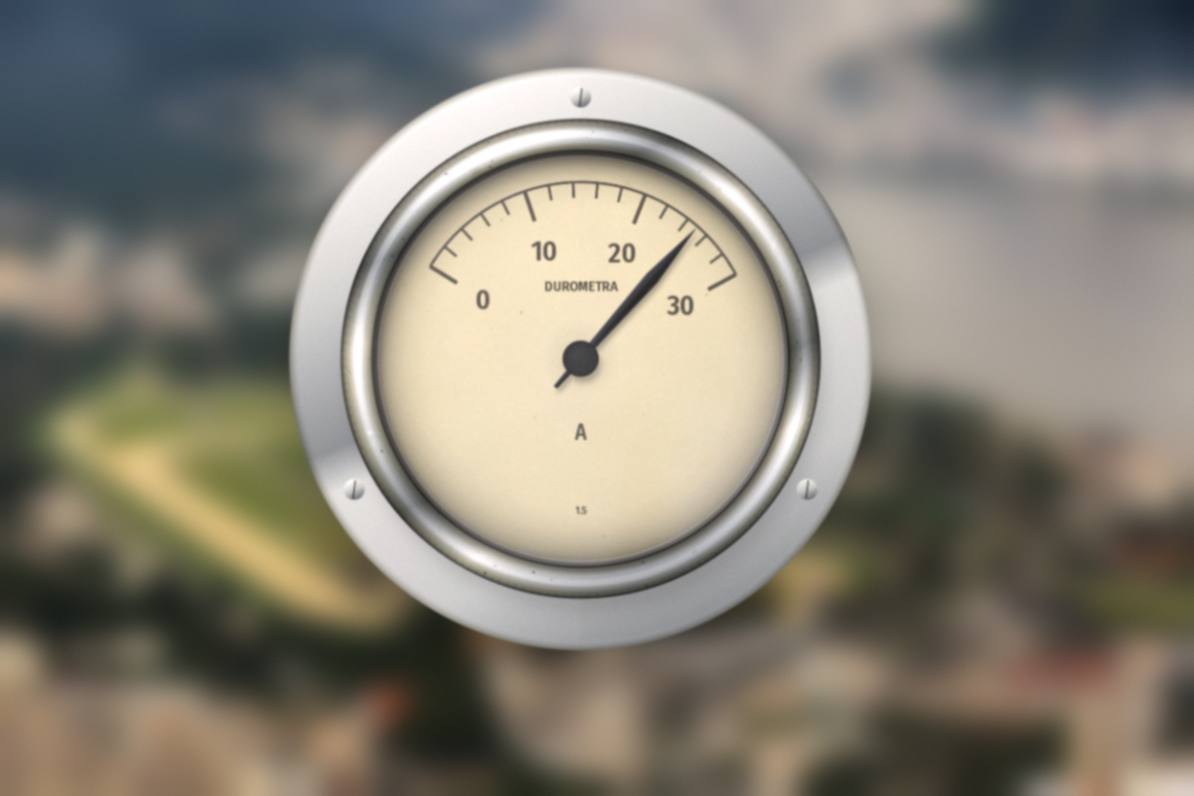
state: 25A
